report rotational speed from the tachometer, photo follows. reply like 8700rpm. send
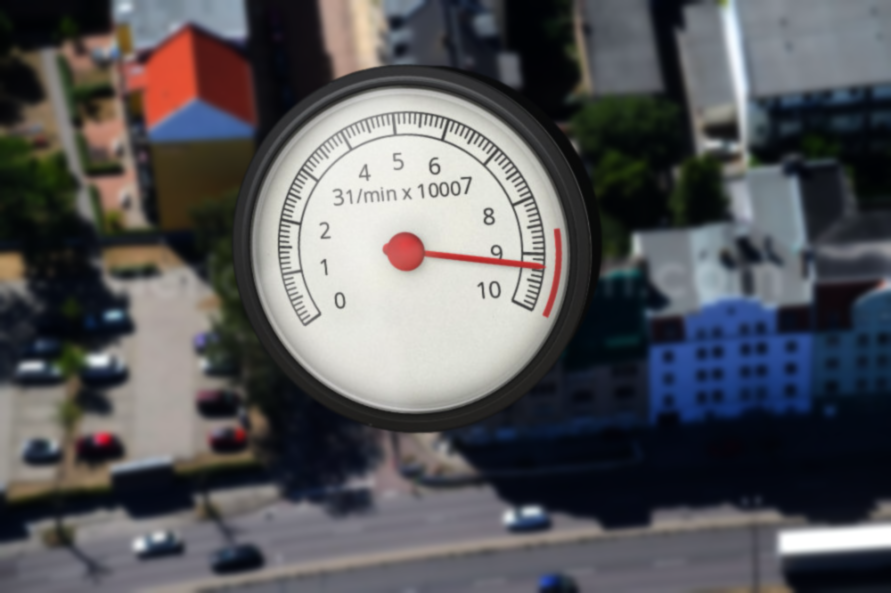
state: 9200rpm
